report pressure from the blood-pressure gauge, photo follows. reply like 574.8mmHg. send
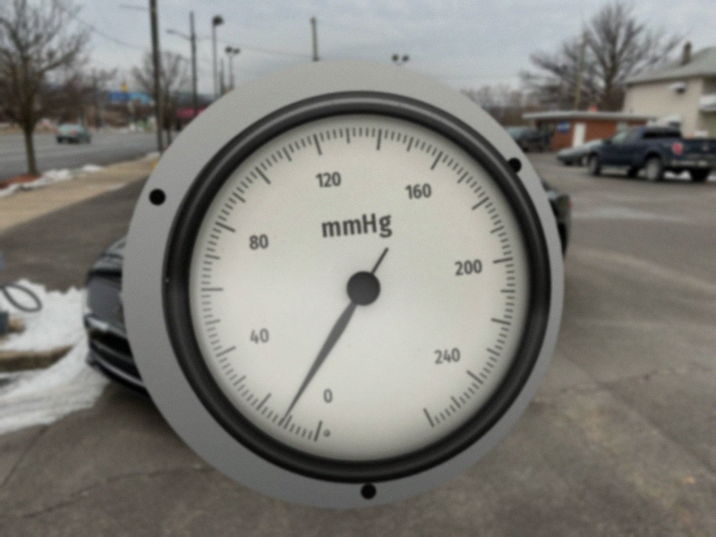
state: 12mmHg
